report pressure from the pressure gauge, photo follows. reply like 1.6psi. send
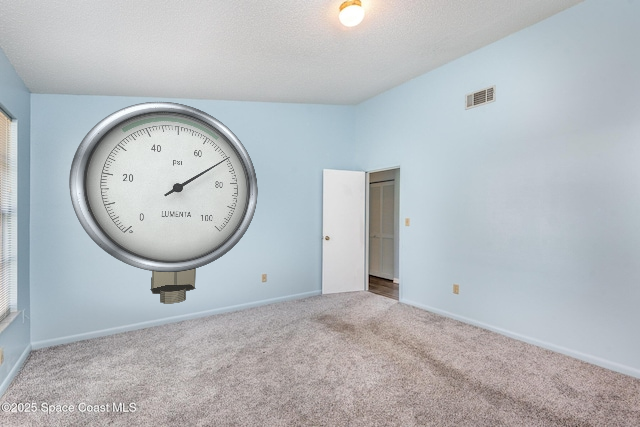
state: 70psi
